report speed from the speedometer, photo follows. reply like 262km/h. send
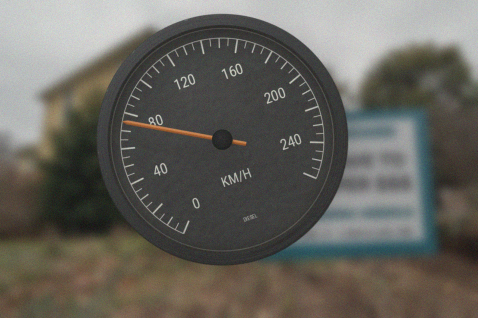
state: 75km/h
